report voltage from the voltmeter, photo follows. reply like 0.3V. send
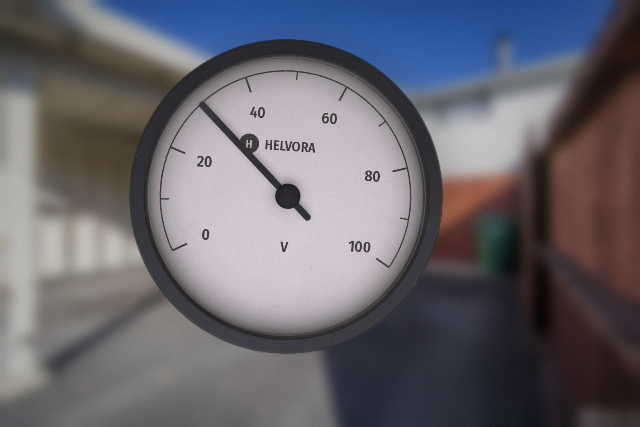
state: 30V
